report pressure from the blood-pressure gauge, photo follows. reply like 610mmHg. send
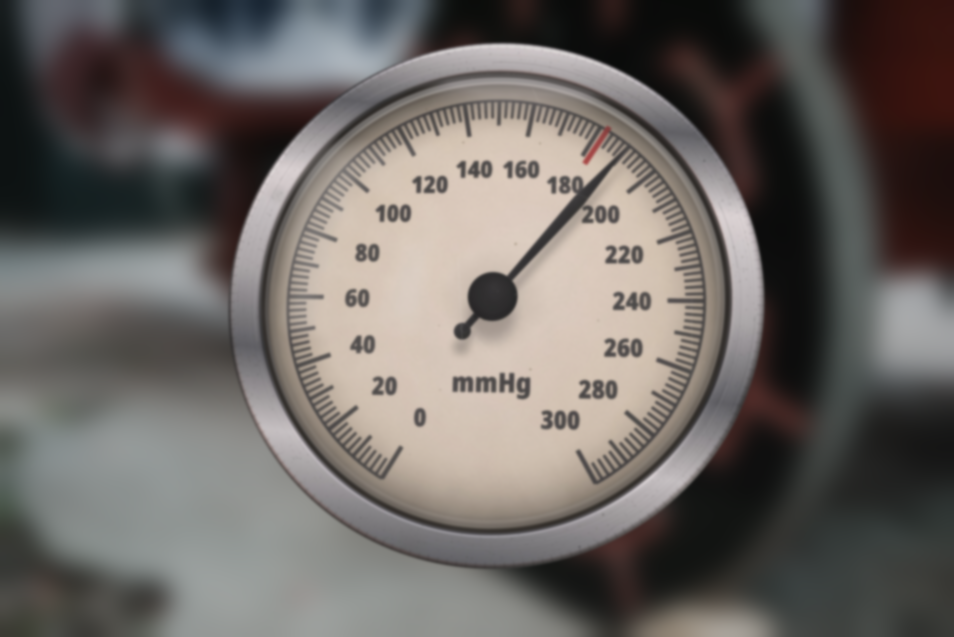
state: 190mmHg
